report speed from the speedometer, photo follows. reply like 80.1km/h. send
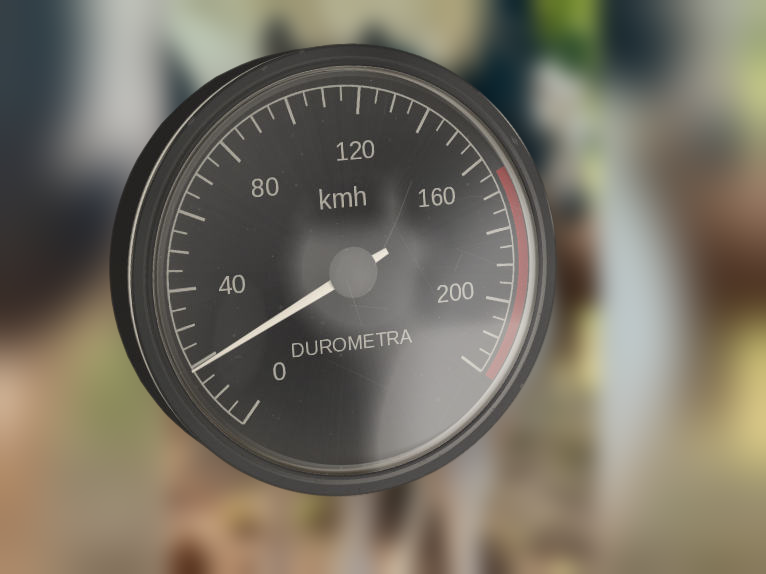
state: 20km/h
